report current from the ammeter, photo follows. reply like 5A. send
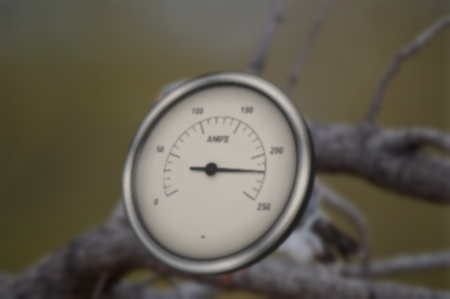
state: 220A
